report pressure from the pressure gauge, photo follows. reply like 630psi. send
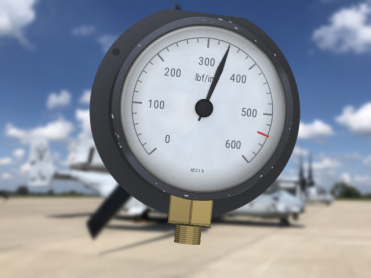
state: 340psi
